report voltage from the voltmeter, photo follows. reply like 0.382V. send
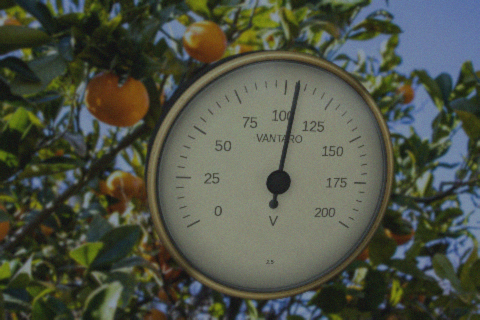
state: 105V
